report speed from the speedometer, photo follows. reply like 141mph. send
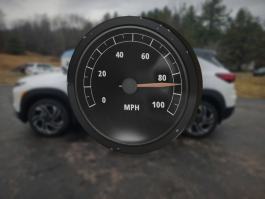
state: 85mph
